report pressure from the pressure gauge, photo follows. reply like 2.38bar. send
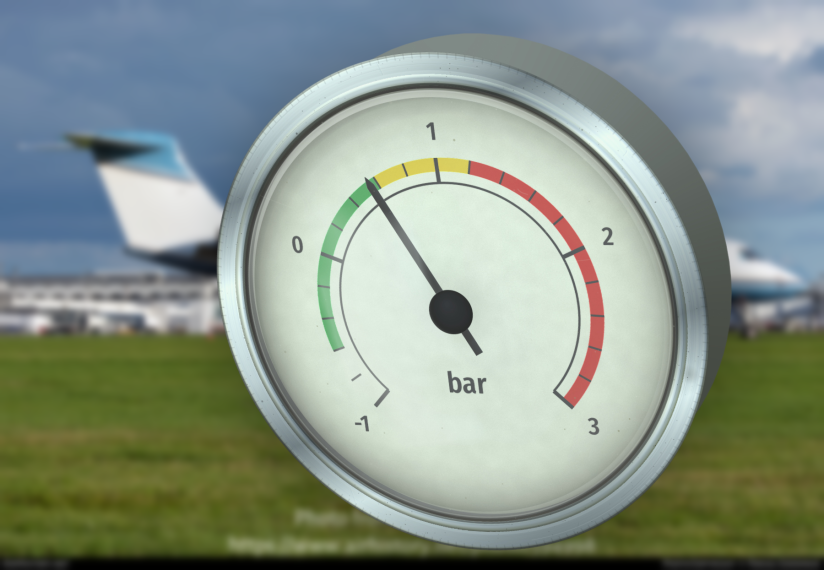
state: 0.6bar
